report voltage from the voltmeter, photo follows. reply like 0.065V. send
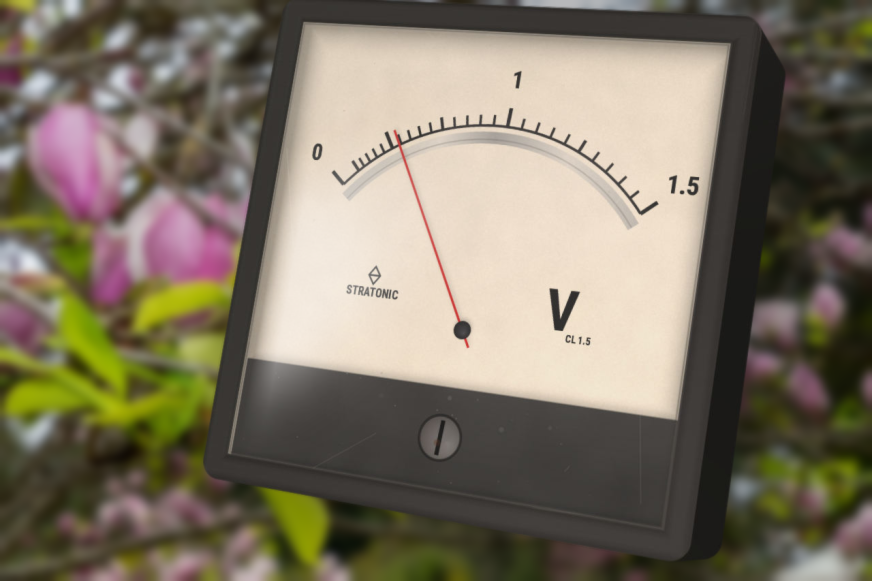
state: 0.55V
